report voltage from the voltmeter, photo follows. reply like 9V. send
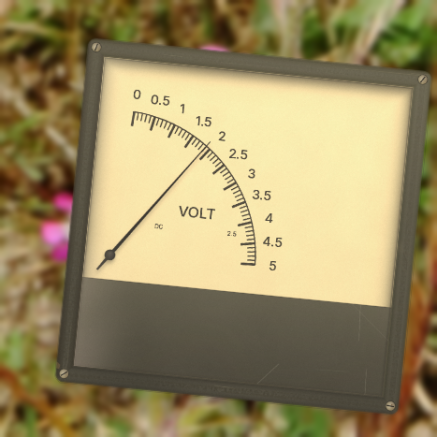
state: 1.9V
